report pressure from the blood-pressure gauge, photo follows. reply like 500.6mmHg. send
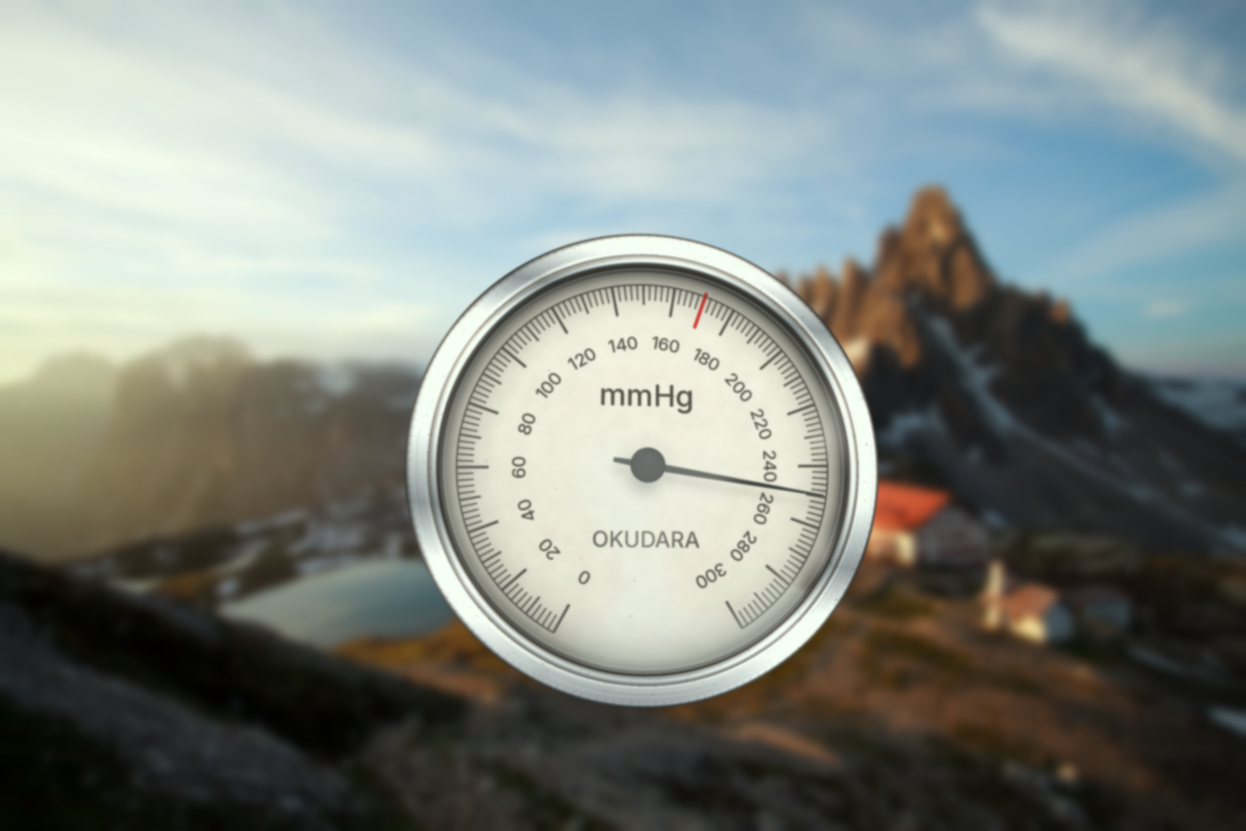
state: 250mmHg
